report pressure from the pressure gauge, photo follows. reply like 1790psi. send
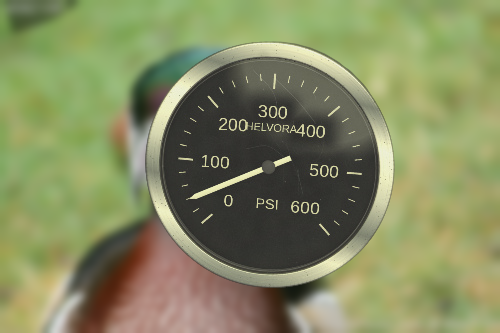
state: 40psi
